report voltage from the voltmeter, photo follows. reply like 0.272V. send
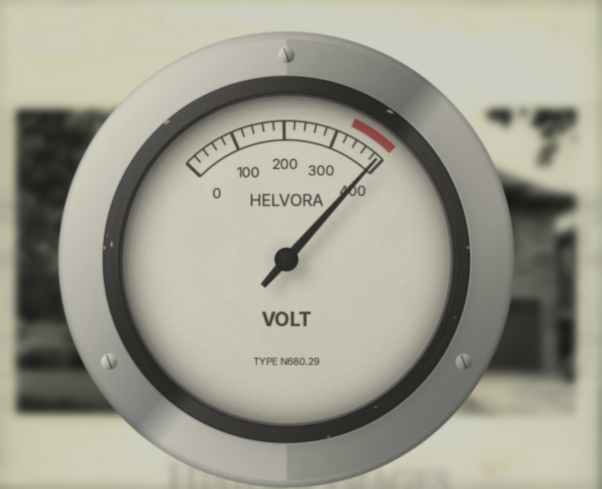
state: 390V
